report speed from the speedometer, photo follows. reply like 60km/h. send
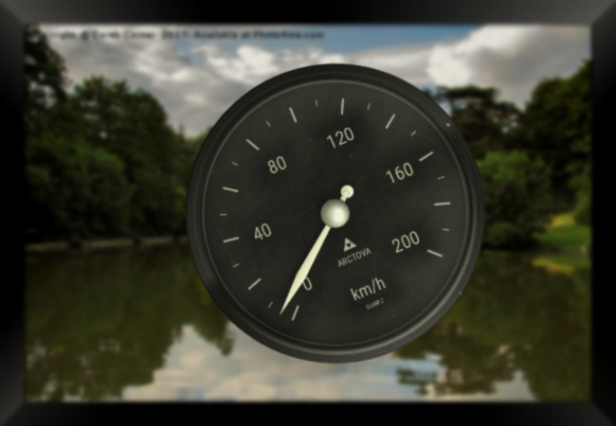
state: 5km/h
